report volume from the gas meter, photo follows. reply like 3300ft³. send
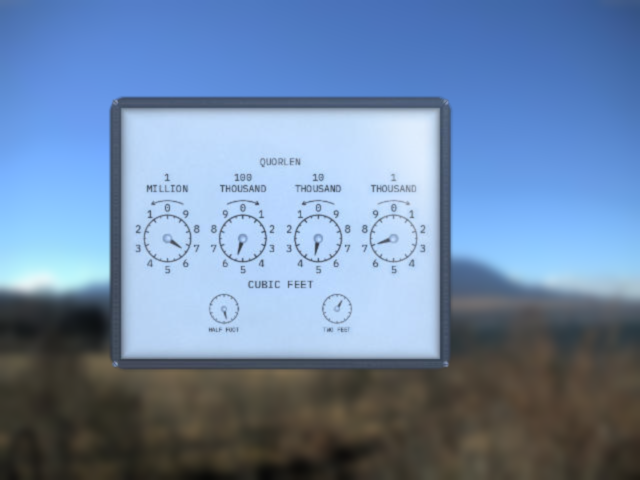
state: 654700ft³
